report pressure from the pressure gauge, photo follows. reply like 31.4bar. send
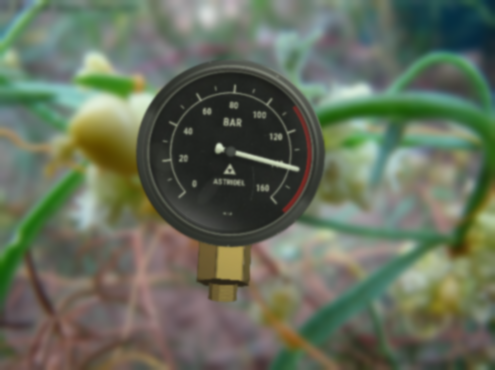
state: 140bar
